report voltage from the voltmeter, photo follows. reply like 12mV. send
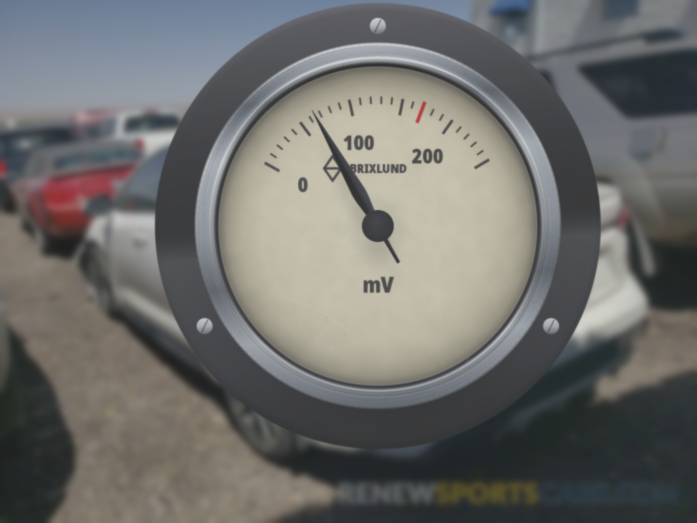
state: 65mV
